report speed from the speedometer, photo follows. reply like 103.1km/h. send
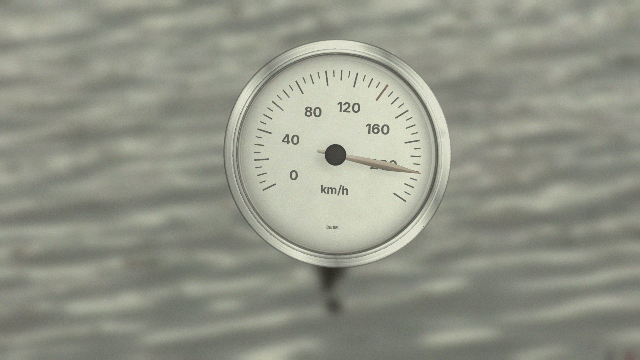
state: 200km/h
